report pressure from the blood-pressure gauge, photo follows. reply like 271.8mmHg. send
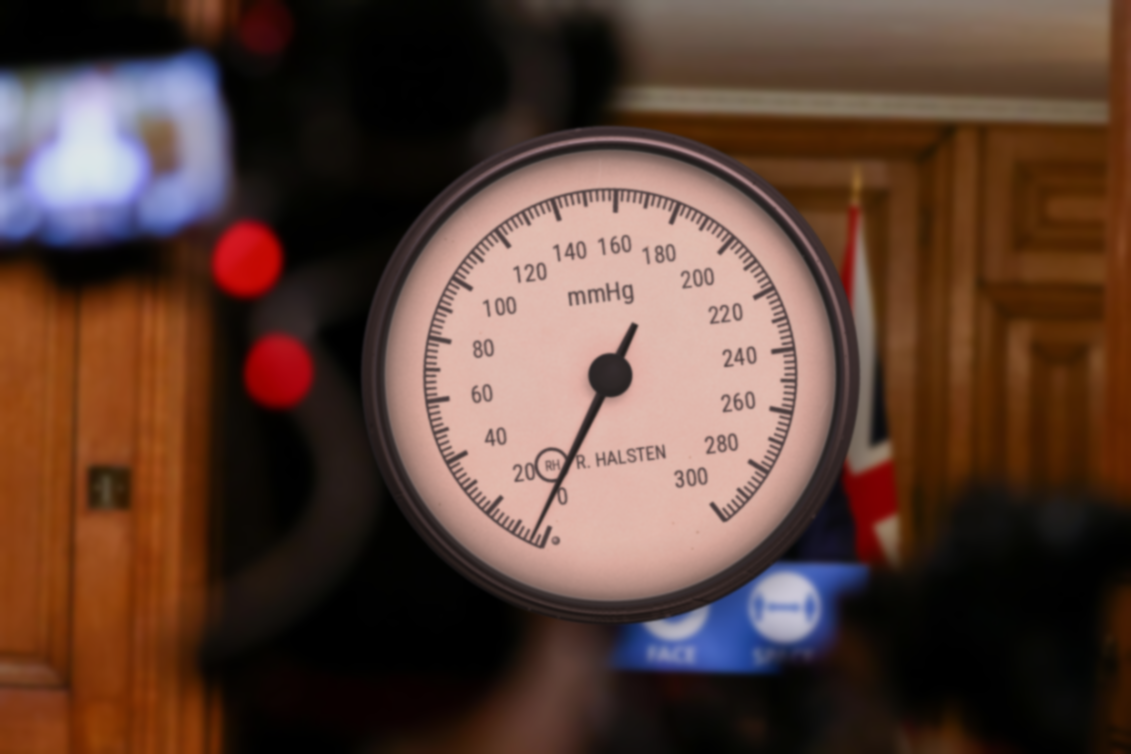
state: 4mmHg
